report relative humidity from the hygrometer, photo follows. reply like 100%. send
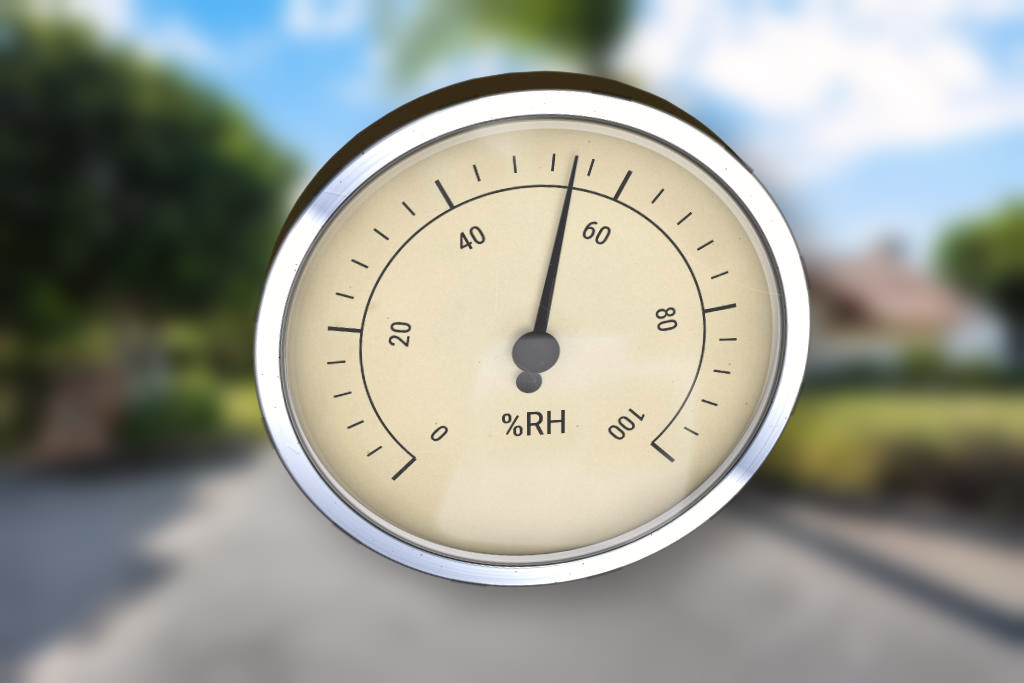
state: 54%
